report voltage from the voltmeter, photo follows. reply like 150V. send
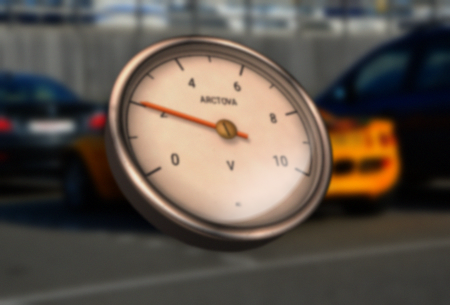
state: 2V
